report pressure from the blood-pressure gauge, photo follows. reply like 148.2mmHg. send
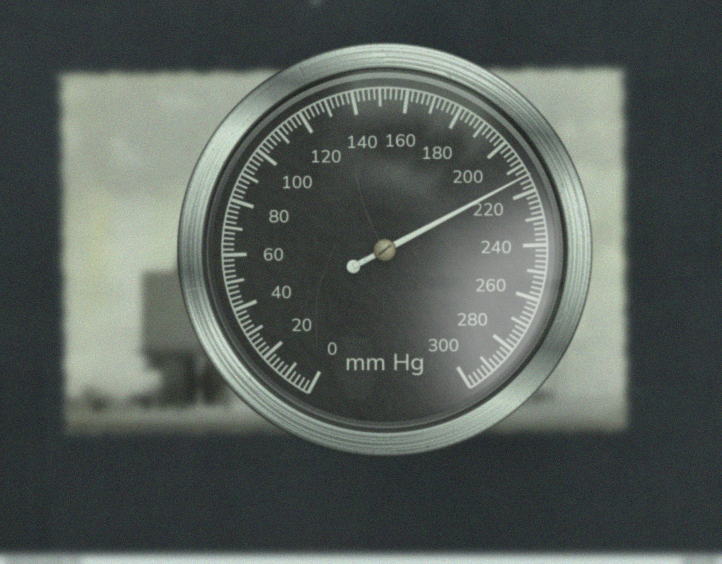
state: 214mmHg
